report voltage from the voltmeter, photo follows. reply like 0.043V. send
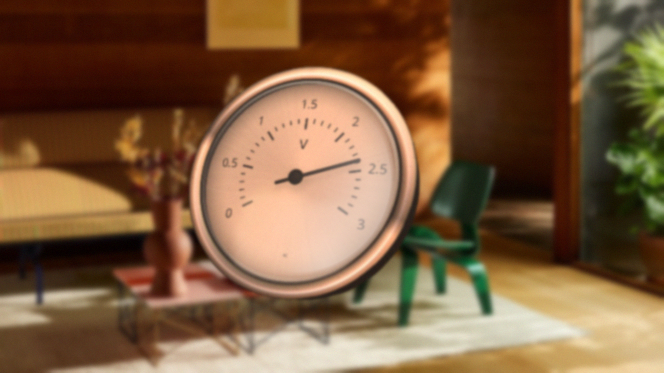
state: 2.4V
